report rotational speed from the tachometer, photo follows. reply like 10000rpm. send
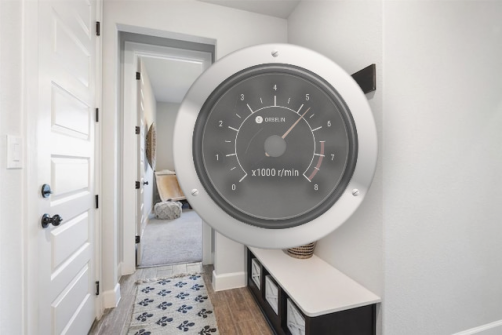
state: 5250rpm
